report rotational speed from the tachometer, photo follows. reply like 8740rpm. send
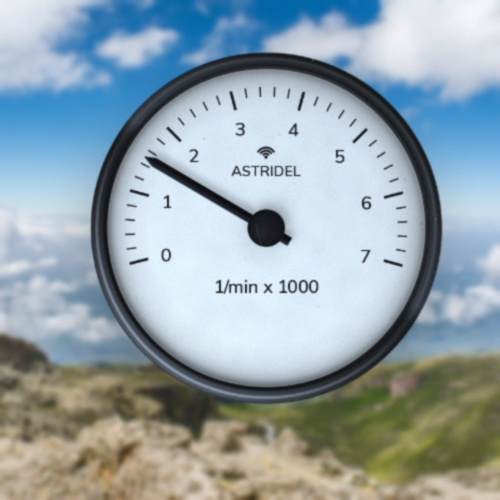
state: 1500rpm
